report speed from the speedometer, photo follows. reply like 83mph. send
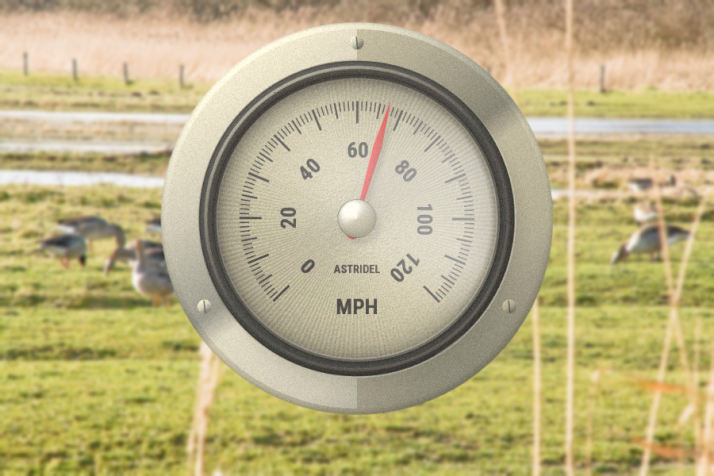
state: 67mph
